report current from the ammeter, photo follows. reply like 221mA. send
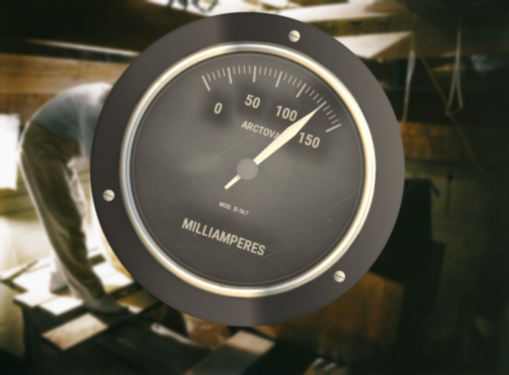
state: 125mA
